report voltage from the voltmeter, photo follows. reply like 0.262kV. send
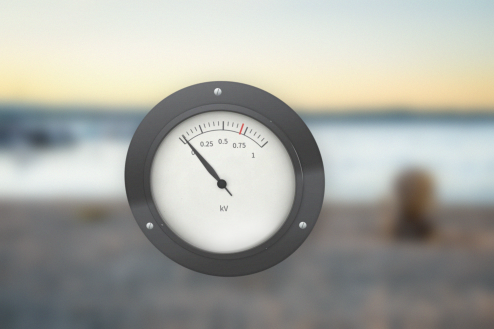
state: 0.05kV
